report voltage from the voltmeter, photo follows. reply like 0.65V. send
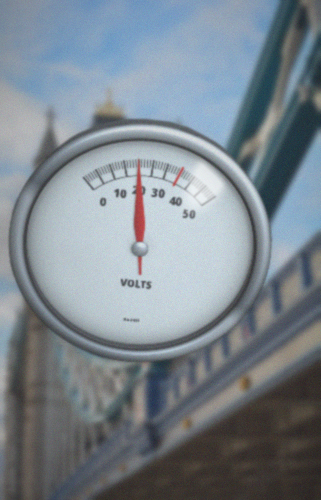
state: 20V
